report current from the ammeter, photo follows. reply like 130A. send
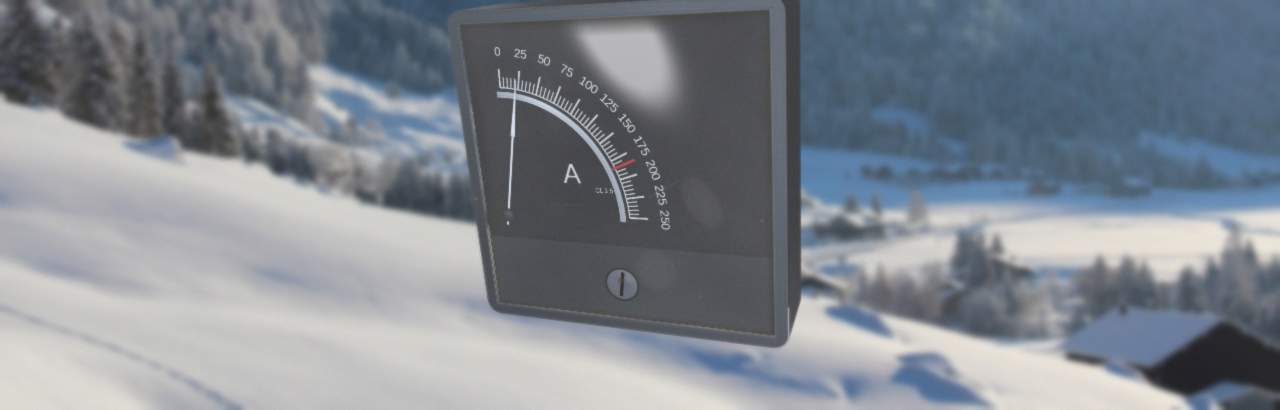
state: 25A
